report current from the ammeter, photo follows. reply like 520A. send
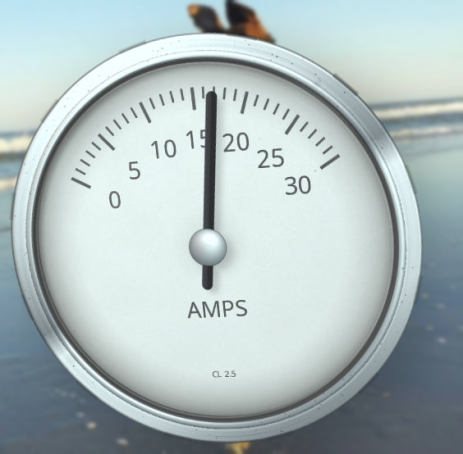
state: 17A
